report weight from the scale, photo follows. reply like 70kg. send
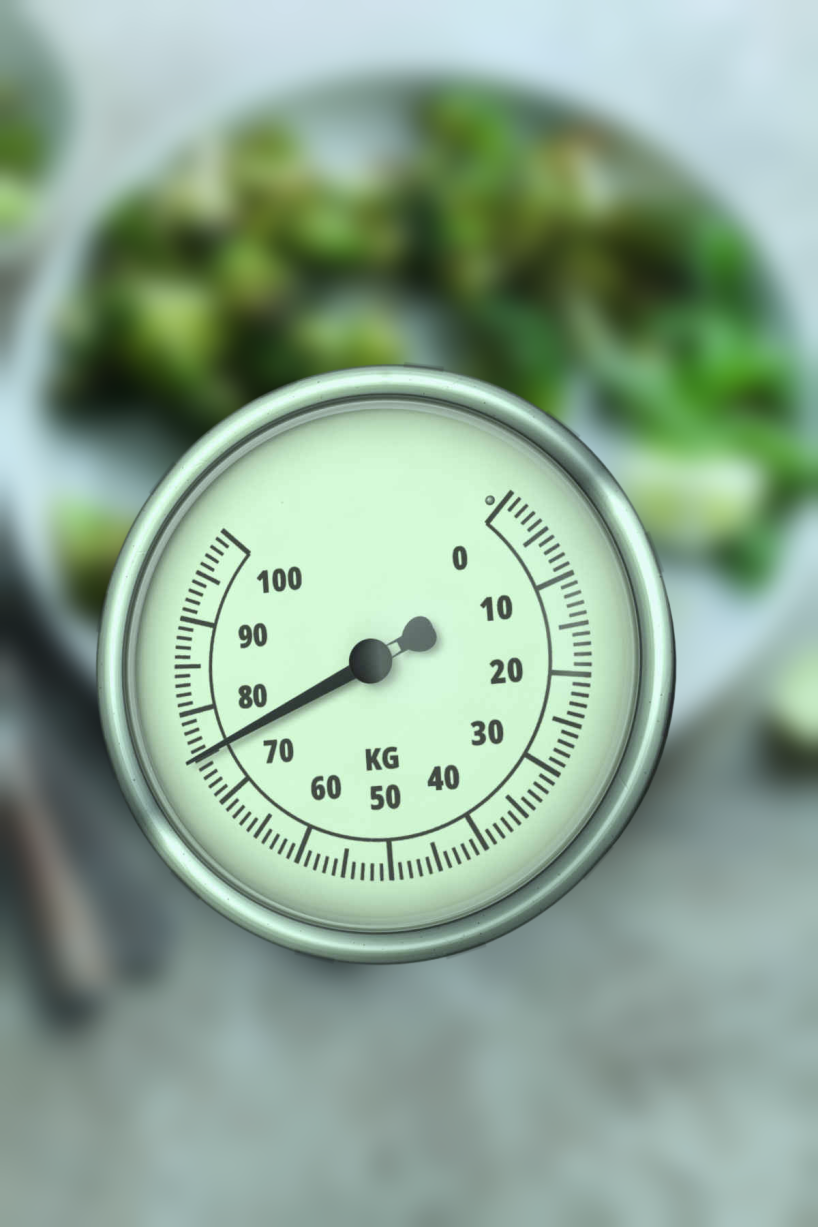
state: 75kg
